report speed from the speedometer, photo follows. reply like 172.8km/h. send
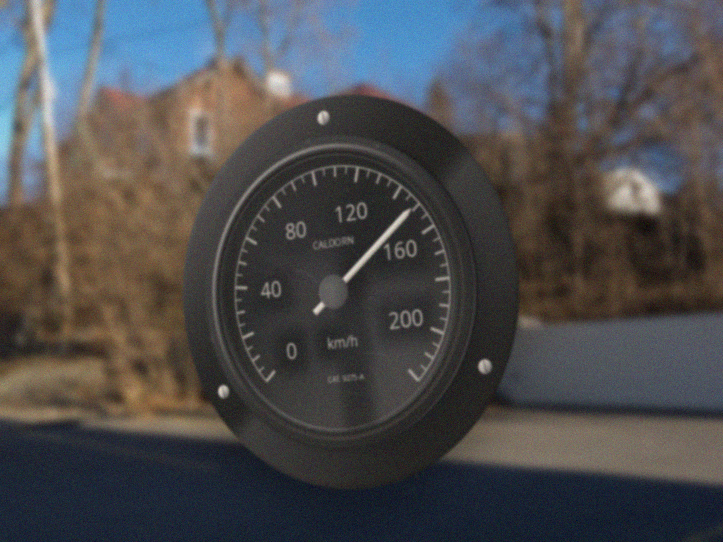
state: 150km/h
